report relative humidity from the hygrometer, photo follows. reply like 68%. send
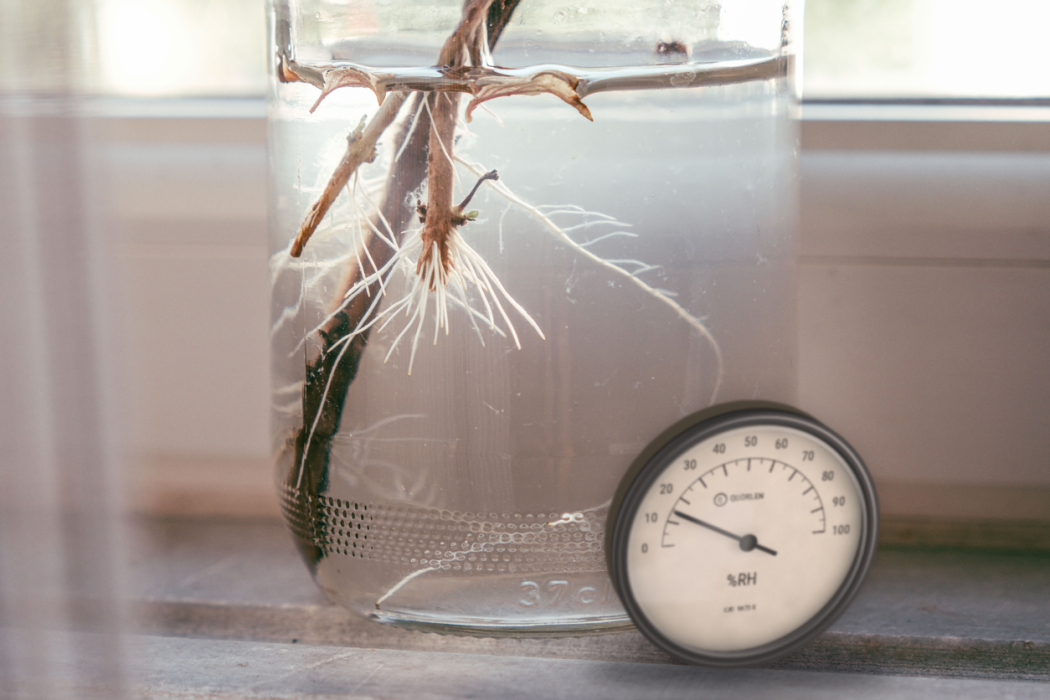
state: 15%
